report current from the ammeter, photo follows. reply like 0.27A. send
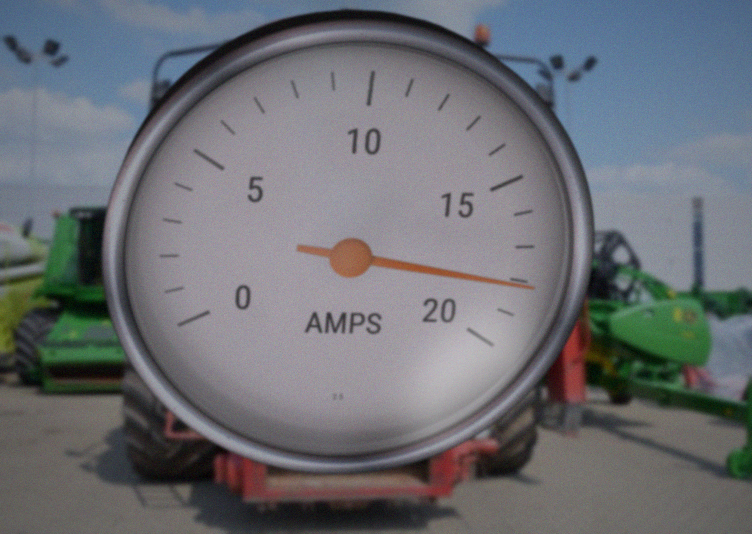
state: 18A
